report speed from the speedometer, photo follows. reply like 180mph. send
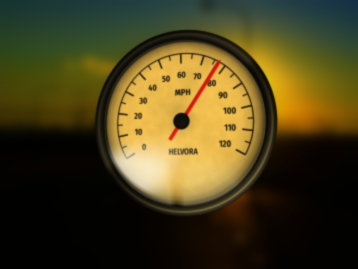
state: 77.5mph
